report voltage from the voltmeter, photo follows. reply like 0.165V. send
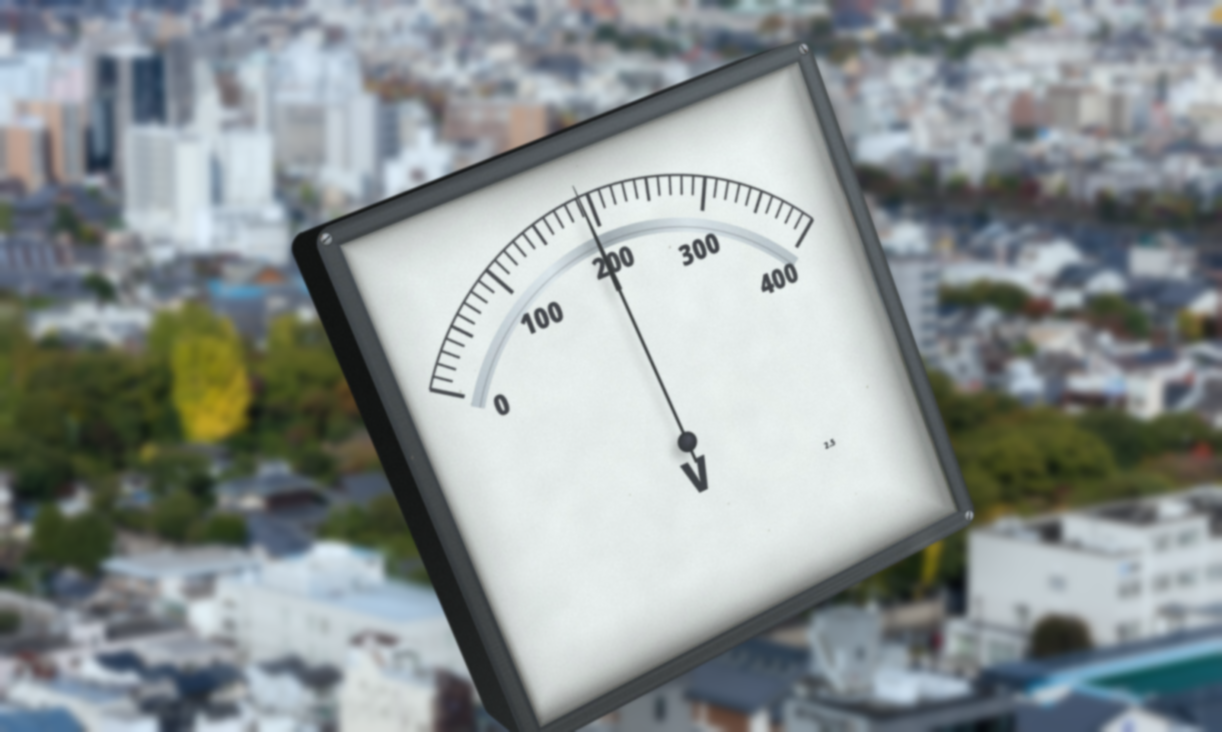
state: 190V
